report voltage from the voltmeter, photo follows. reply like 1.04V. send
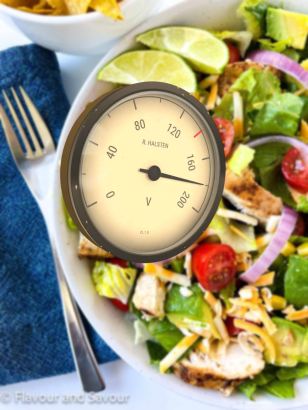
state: 180V
